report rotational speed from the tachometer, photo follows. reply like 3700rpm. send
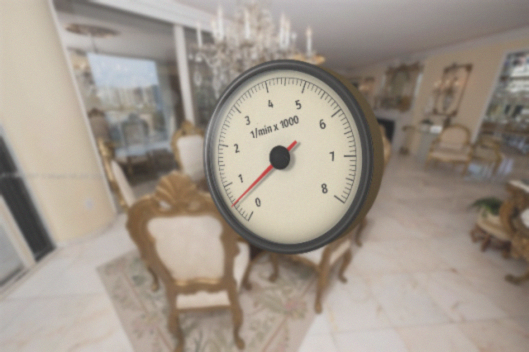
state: 500rpm
